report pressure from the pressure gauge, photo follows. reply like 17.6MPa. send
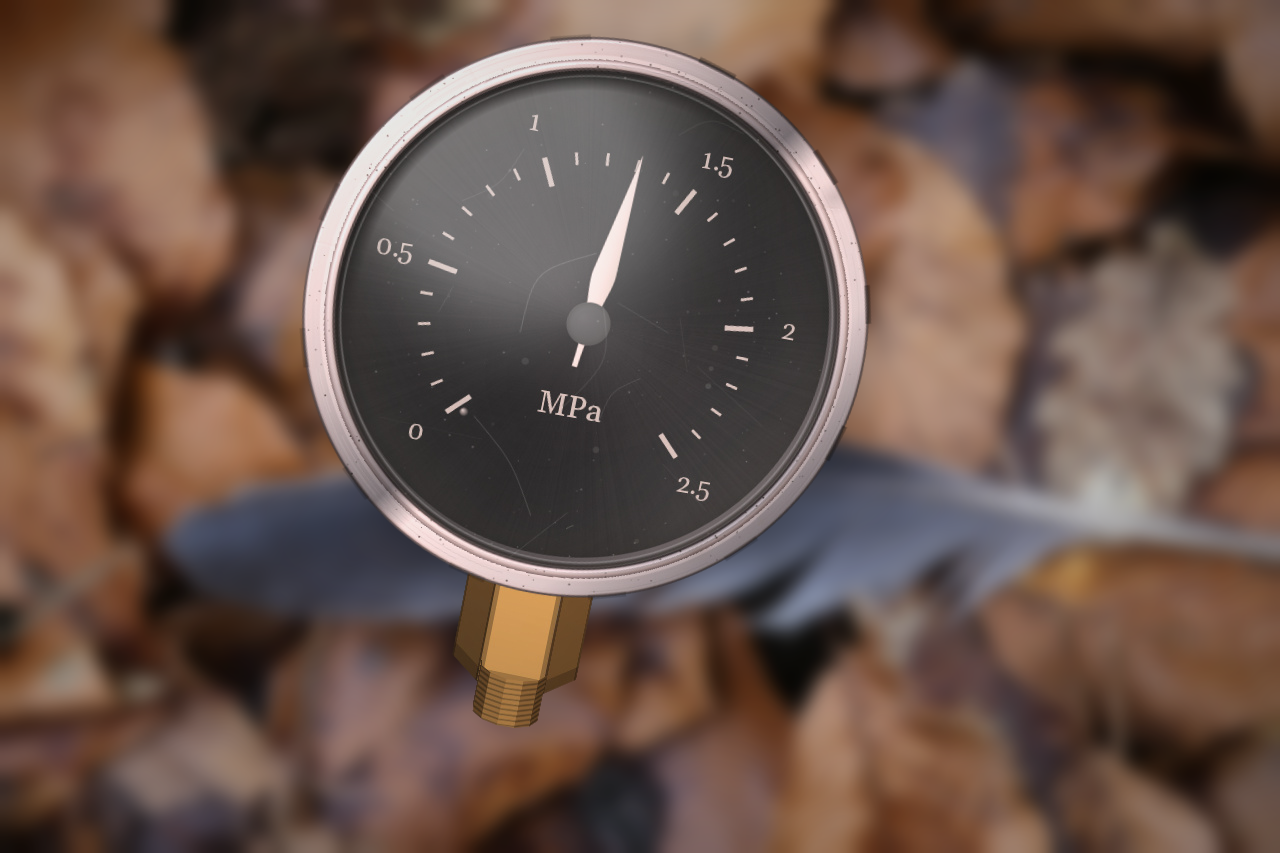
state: 1.3MPa
